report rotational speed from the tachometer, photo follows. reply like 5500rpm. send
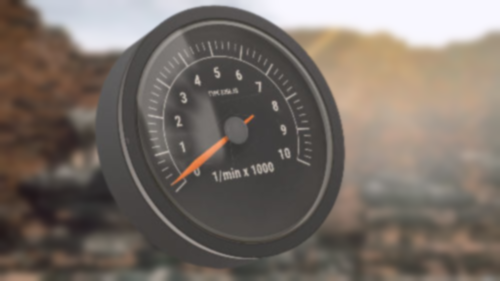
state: 200rpm
